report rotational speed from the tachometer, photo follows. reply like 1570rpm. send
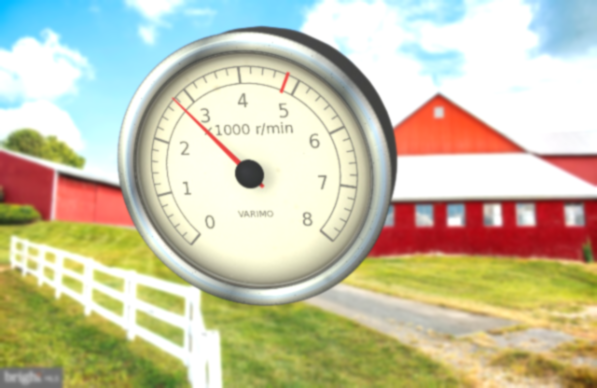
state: 2800rpm
